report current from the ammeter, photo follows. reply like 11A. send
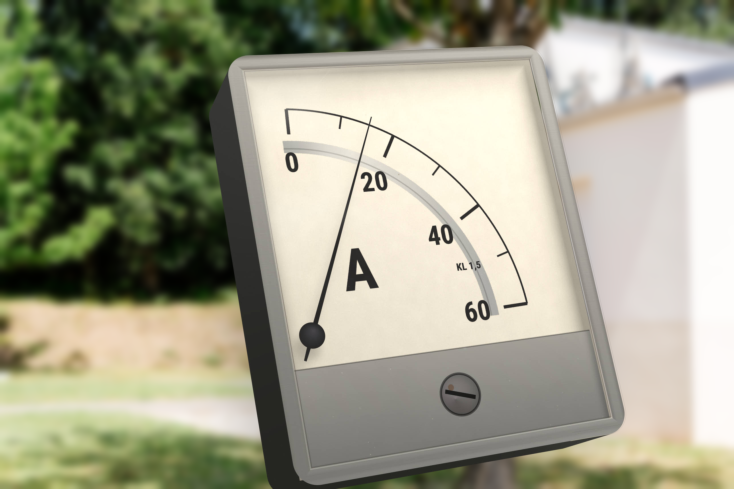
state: 15A
